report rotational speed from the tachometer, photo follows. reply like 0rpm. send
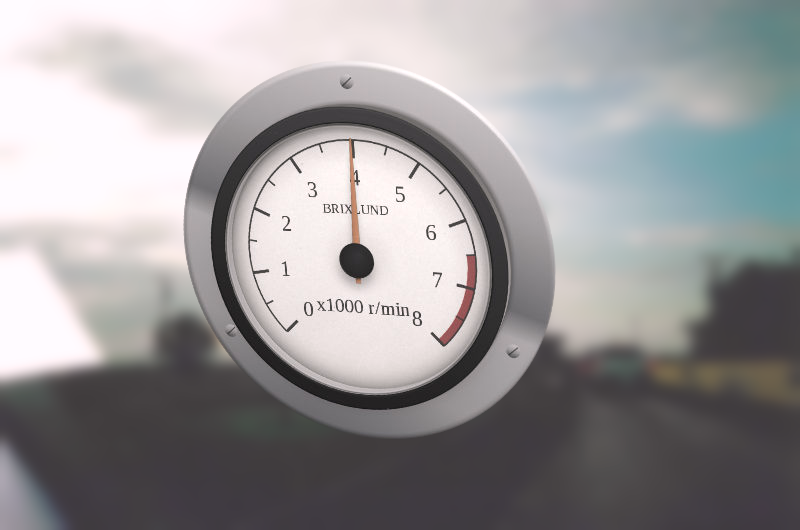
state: 4000rpm
